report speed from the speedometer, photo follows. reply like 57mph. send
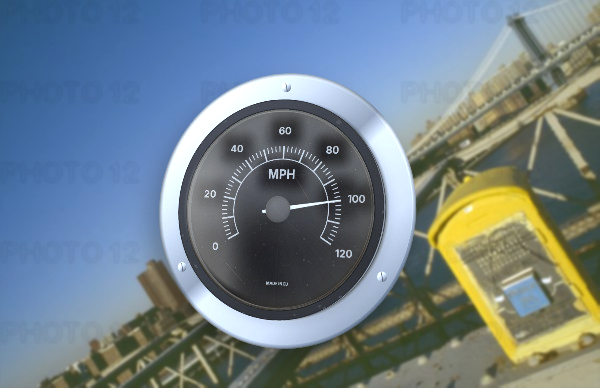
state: 100mph
